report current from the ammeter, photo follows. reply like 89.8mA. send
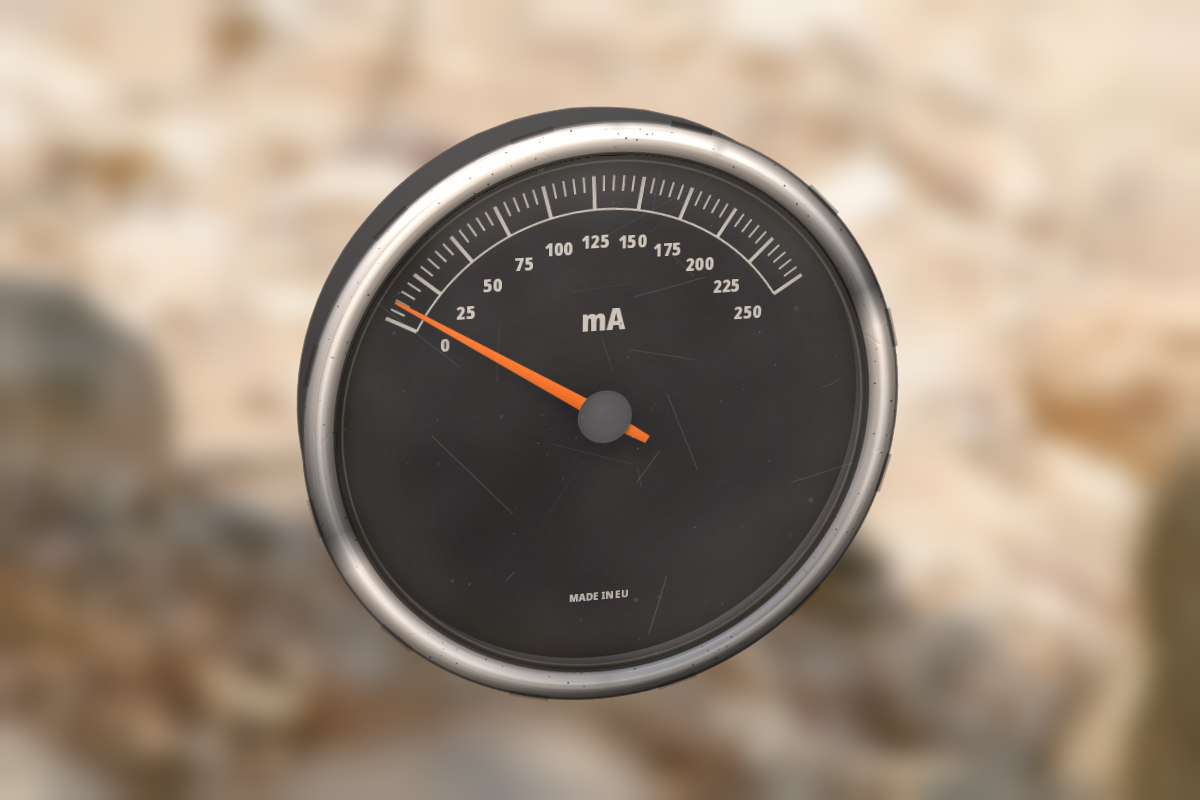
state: 10mA
